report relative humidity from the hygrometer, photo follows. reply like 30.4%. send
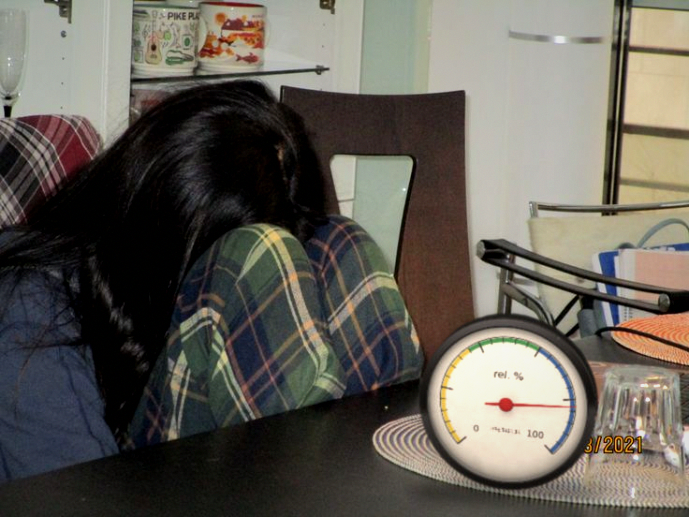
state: 82%
